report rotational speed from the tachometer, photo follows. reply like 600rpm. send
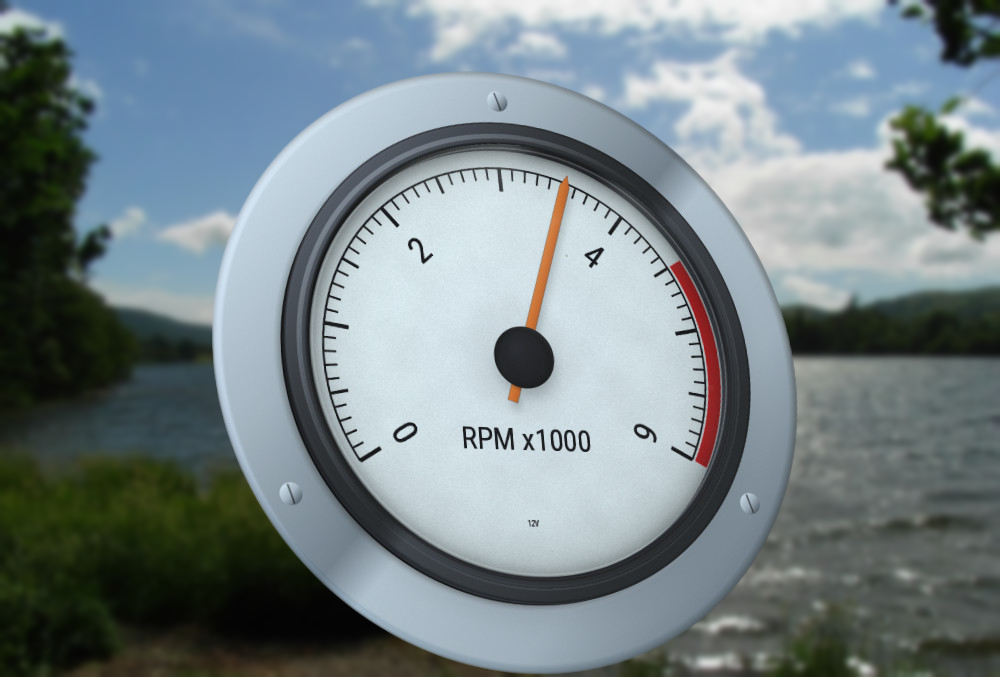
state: 3500rpm
